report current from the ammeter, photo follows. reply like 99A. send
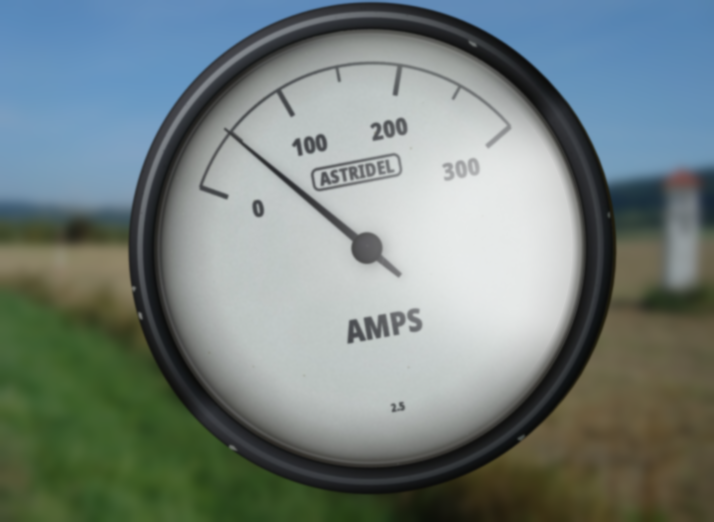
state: 50A
